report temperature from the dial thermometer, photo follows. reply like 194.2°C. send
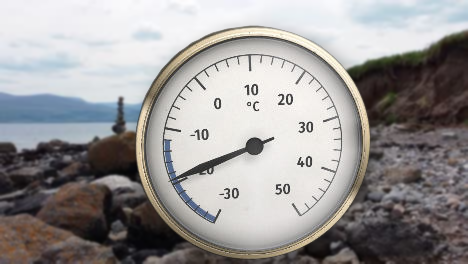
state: -19°C
